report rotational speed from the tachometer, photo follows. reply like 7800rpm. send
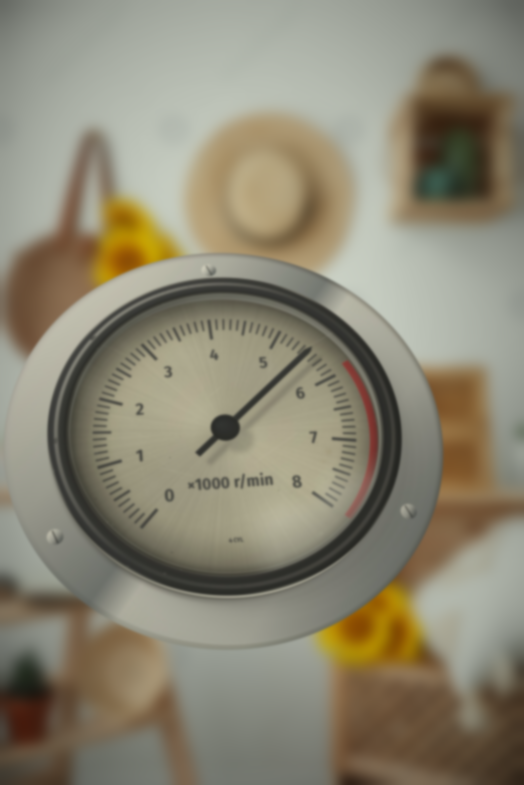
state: 5500rpm
